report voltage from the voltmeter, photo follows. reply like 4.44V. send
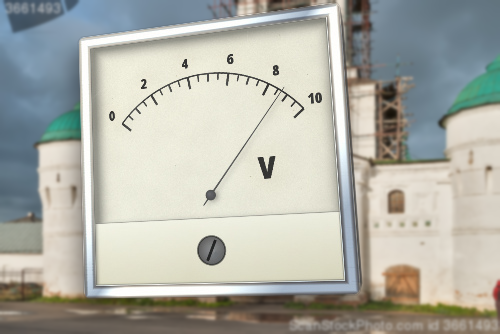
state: 8.75V
